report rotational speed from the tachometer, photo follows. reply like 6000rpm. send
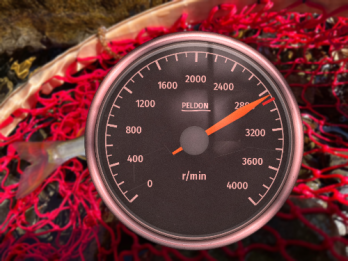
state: 2850rpm
